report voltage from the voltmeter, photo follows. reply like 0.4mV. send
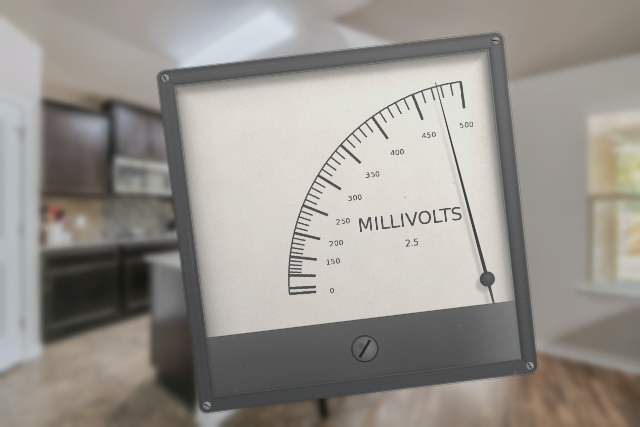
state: 475mV
